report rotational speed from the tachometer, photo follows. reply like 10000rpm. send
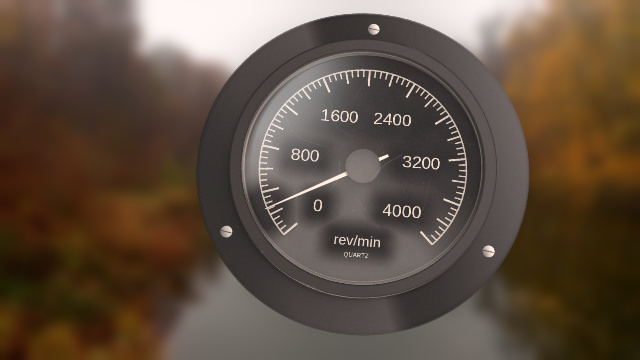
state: 250rpm
